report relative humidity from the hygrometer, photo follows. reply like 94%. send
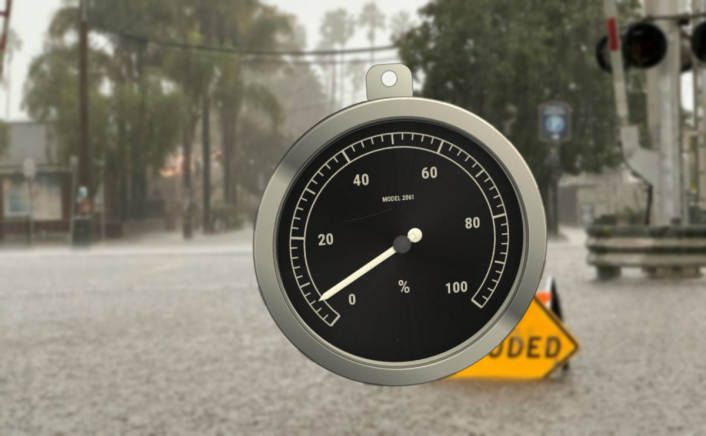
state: 6%
